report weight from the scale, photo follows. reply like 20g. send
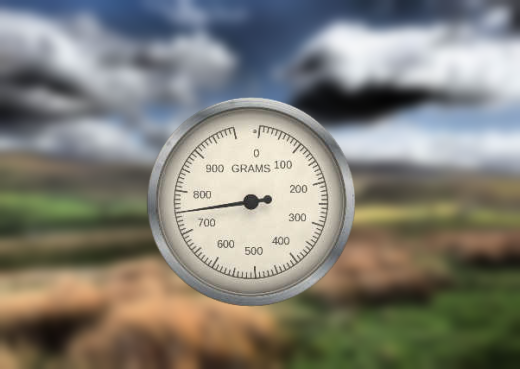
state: 750g
